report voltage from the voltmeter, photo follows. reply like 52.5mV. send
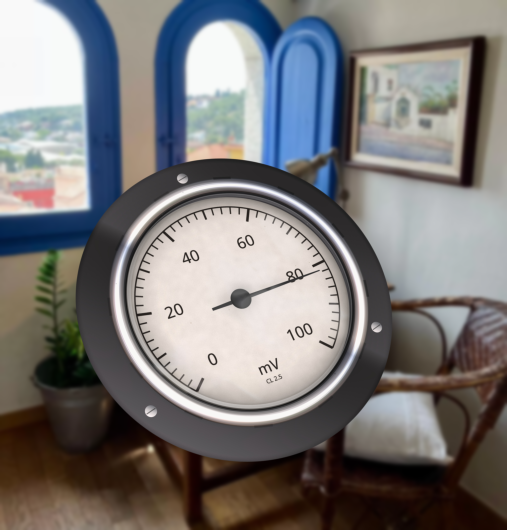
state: 82mV
